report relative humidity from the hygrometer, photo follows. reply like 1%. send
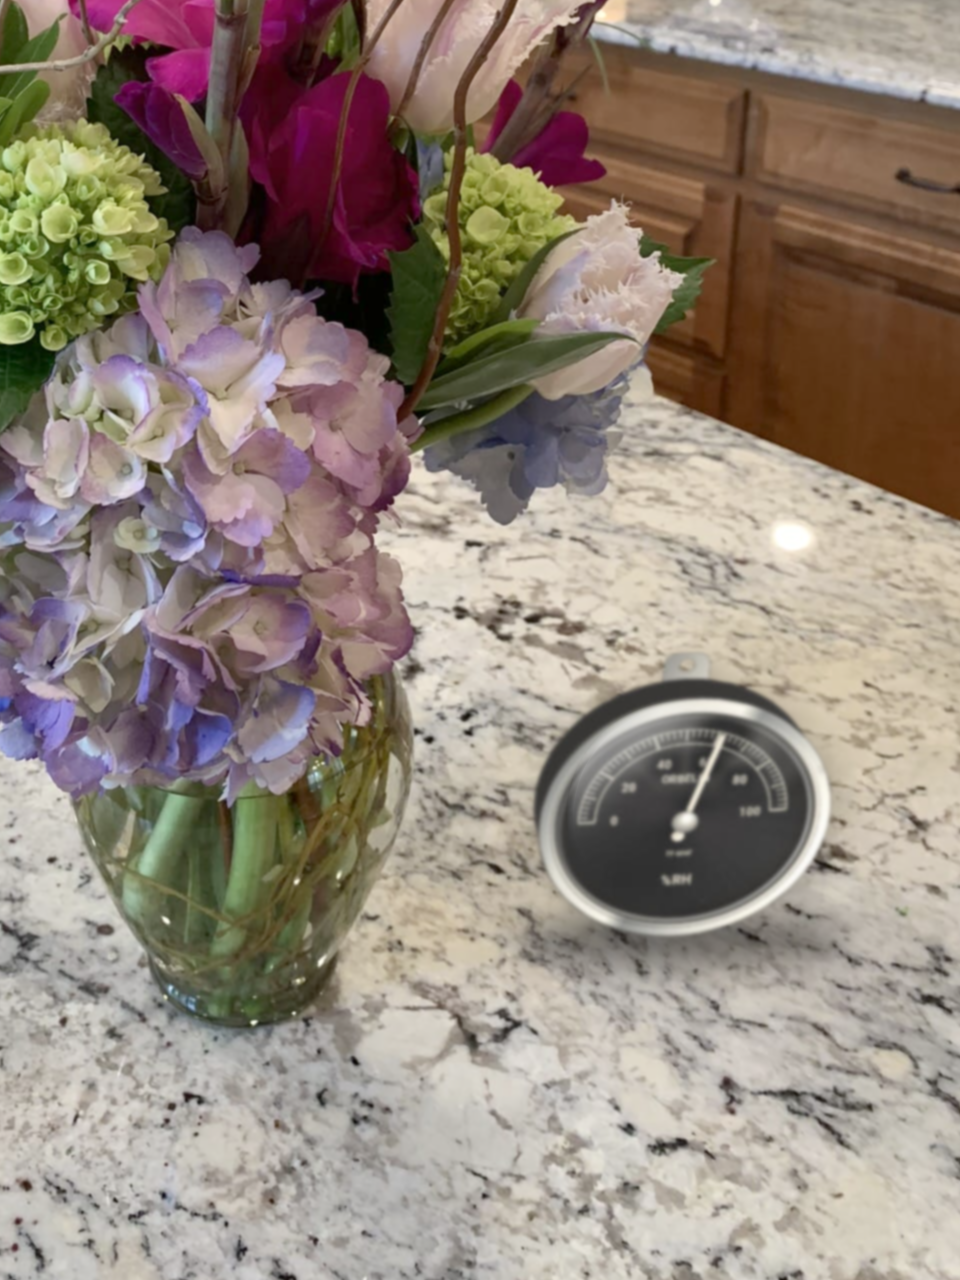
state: 60%
